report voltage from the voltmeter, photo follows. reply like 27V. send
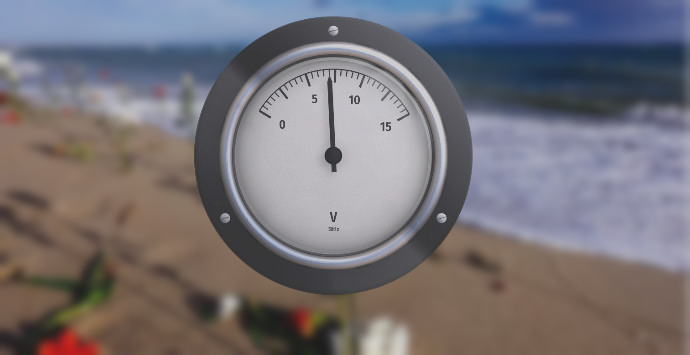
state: 7V
